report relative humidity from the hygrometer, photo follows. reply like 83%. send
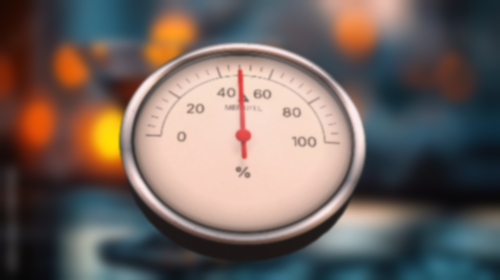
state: 48%
